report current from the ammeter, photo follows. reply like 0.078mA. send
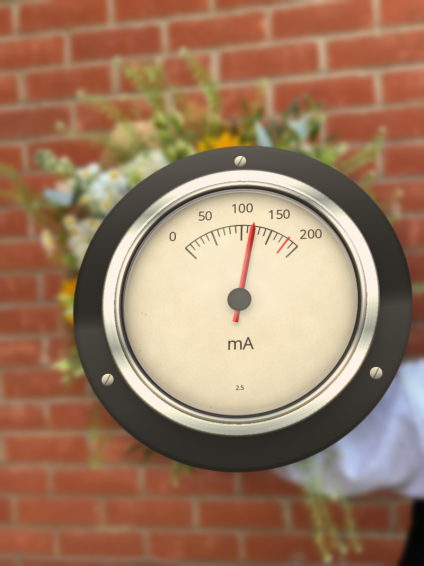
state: 120mA
